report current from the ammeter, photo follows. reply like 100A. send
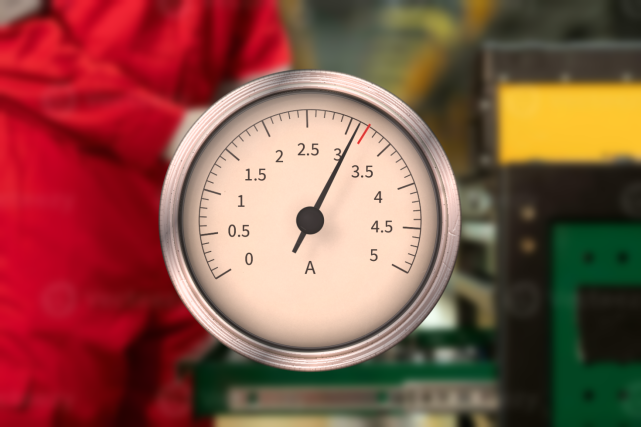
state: 3.1A
